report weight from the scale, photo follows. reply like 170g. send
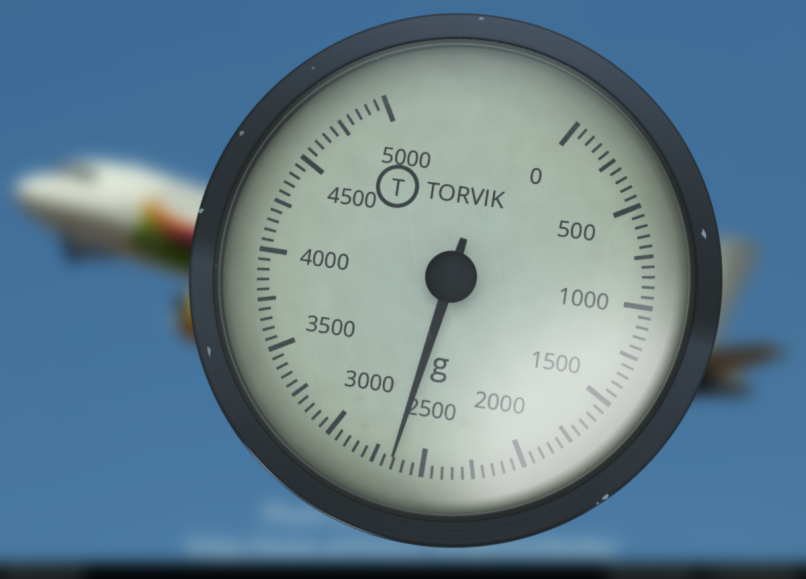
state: 2650g
